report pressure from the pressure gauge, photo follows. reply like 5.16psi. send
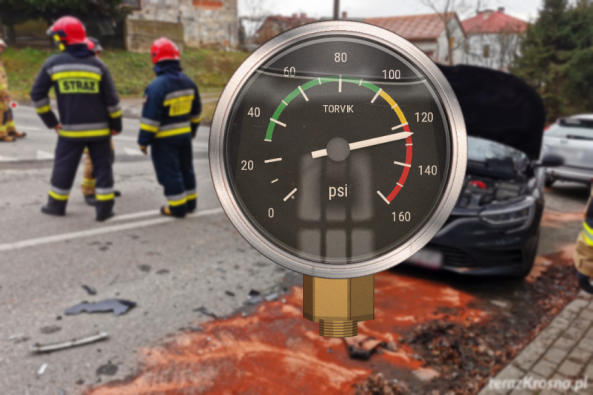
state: 125psi
